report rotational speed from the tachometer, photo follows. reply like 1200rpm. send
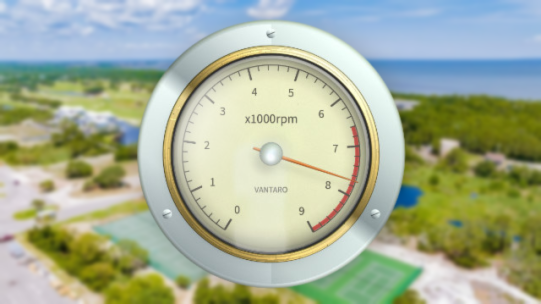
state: 7700rpm
